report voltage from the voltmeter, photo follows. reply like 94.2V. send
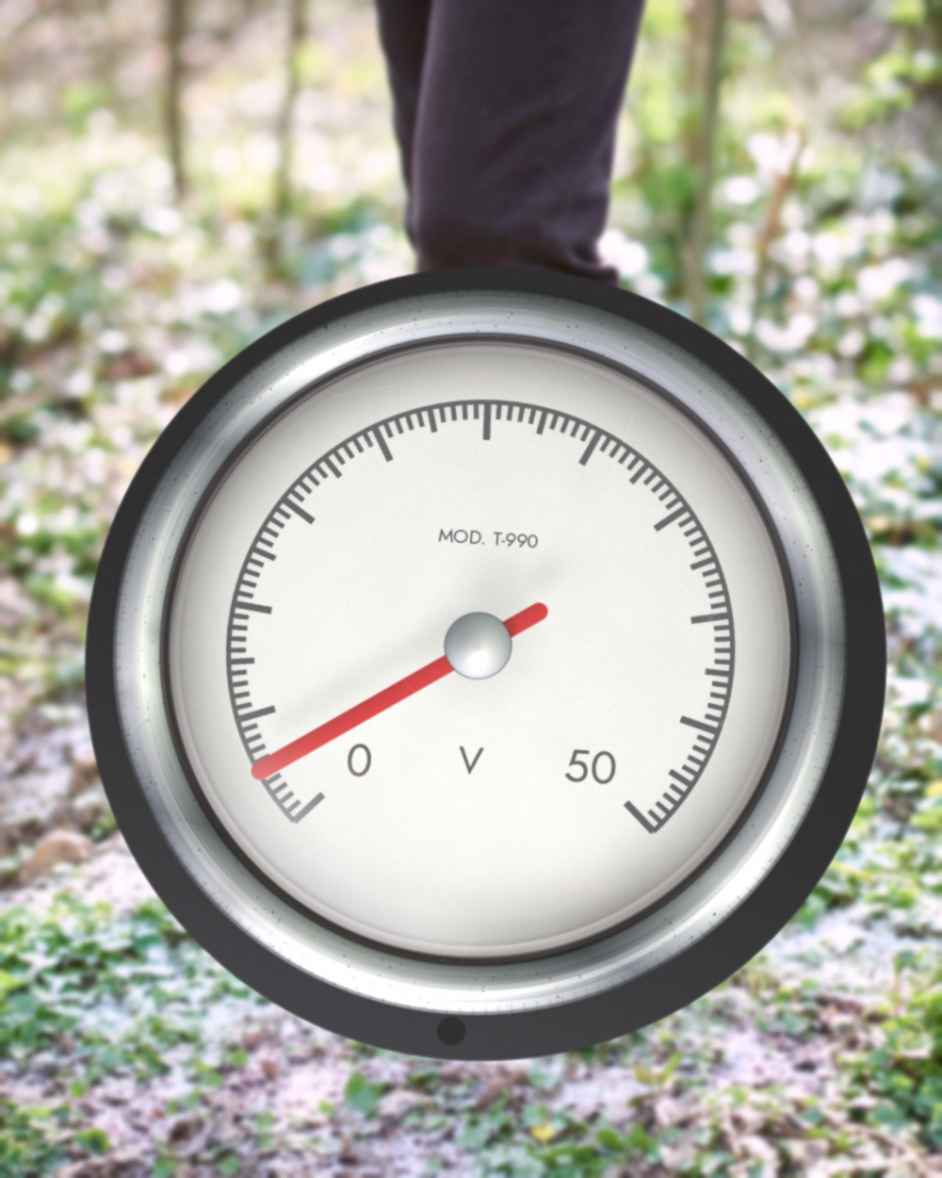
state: 2.5V
